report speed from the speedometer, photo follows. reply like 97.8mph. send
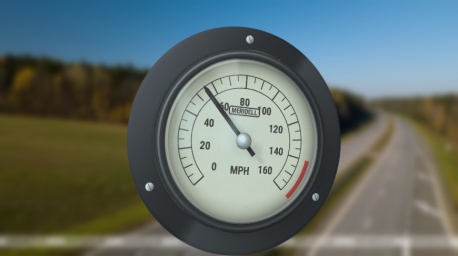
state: 55mph
